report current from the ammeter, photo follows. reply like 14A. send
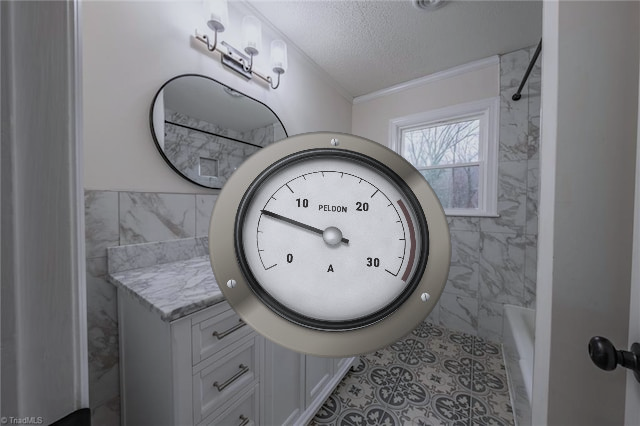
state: 6A
